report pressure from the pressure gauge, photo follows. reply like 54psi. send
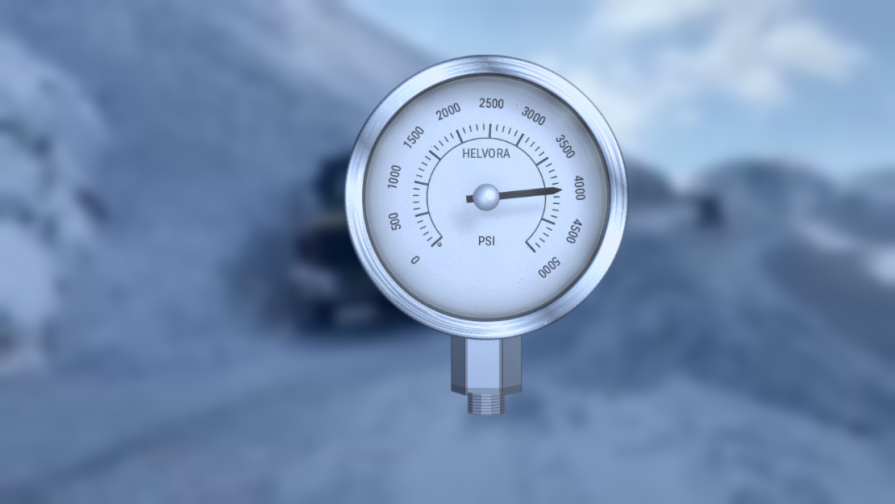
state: 4000psi
